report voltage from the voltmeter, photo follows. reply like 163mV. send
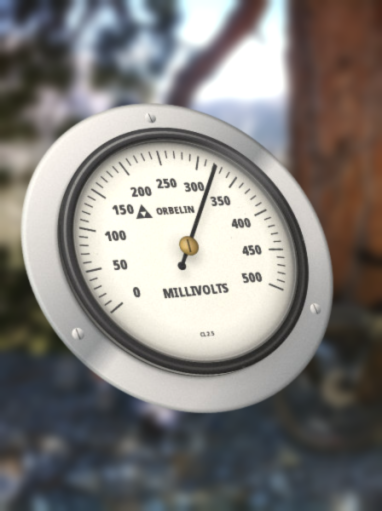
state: 320mV
